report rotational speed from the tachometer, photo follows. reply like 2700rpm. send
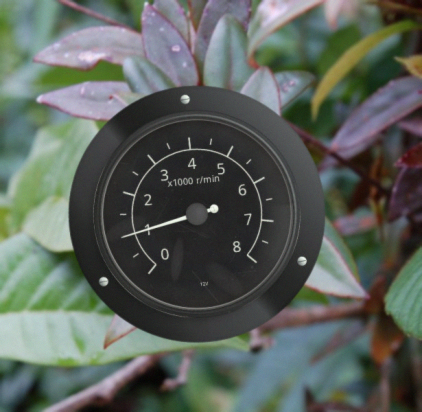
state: 1000rpm
